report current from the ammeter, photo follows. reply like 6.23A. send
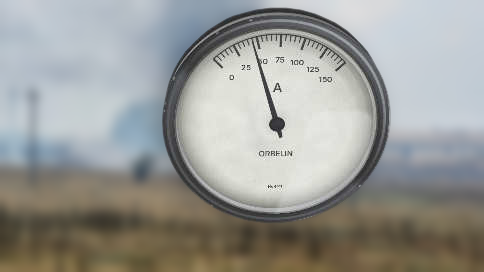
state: 45A
